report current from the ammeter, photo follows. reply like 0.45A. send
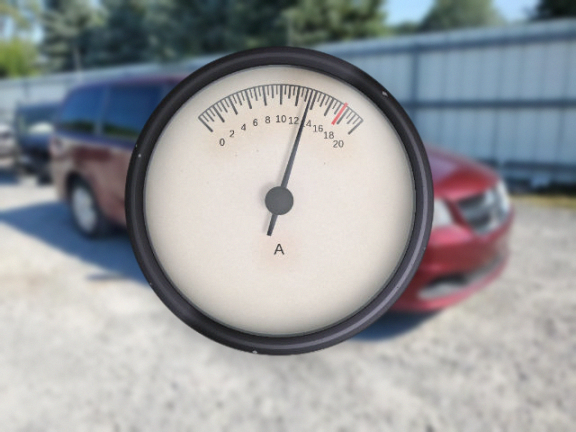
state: 13.5A
